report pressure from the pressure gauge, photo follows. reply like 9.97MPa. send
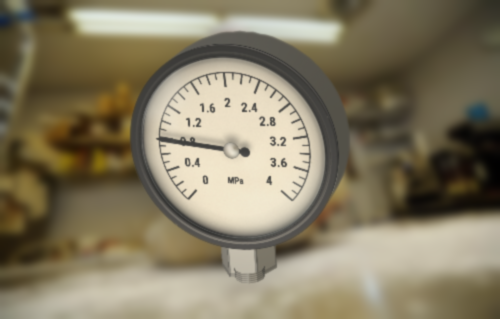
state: 0.8MPa
